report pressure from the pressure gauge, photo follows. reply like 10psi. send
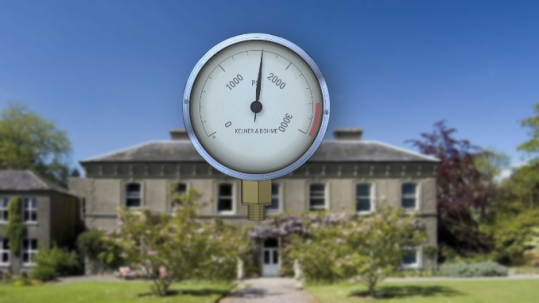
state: 1600psi
